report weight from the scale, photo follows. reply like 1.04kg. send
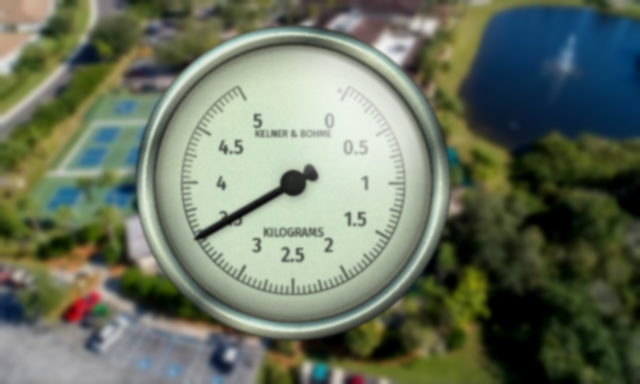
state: 3.5kg
